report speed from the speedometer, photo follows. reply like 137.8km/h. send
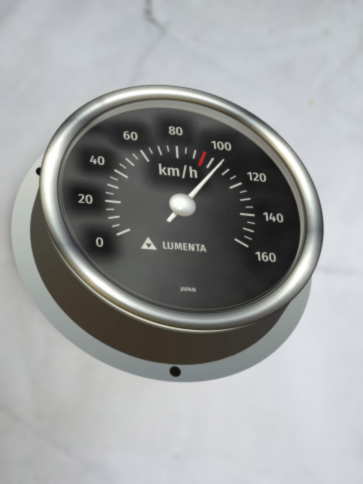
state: 105km/h
